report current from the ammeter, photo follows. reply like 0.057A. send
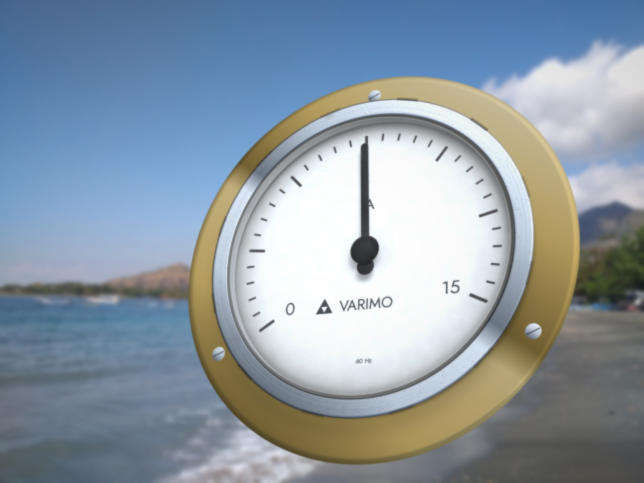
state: 7.5A
